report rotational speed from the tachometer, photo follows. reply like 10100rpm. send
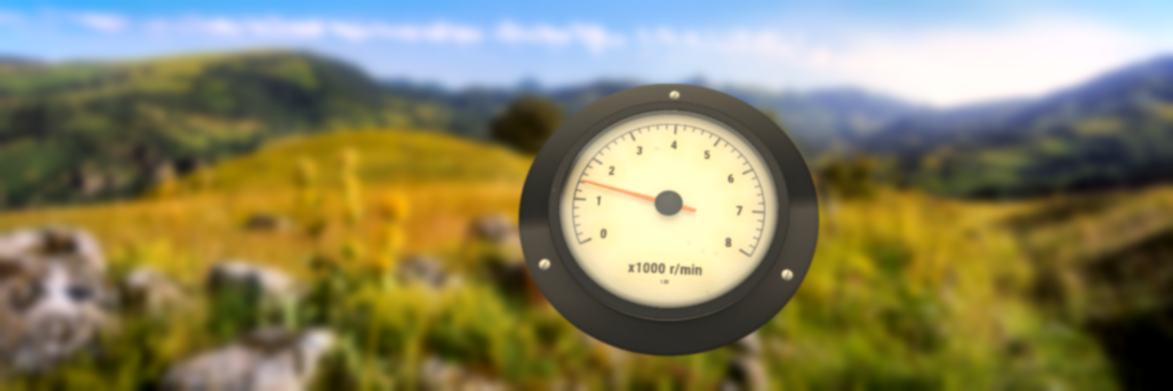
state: 1400rpm
